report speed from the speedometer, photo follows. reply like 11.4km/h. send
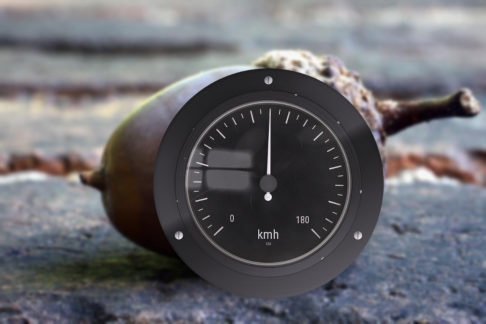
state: 90km/h
